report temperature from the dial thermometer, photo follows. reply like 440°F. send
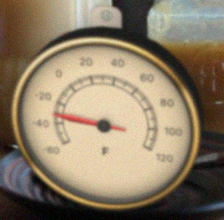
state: -30°F
